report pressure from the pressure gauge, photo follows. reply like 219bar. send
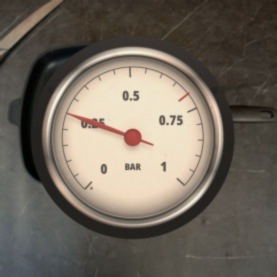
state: 0.25bar
